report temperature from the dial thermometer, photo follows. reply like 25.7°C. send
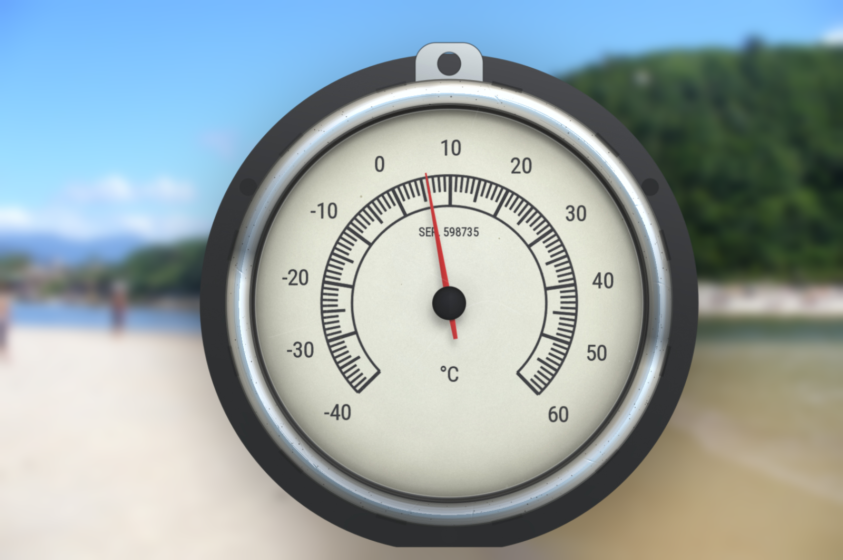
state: 6°C
